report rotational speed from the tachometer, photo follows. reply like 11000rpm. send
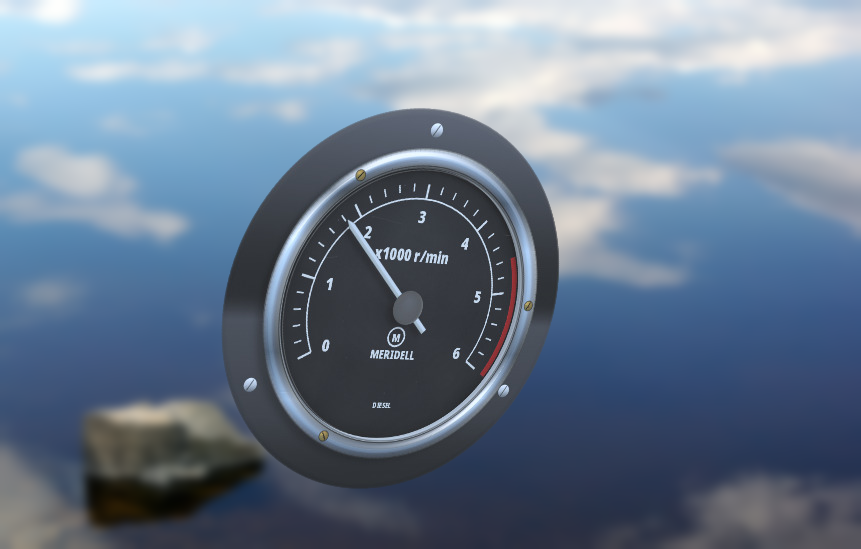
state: 1800rpm
